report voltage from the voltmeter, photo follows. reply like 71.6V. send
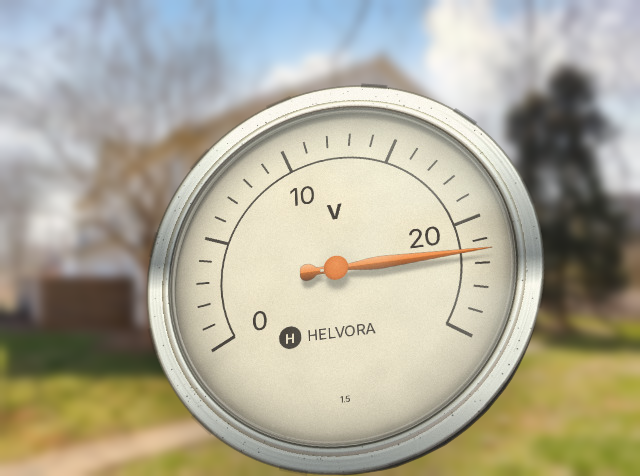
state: 21.5V
